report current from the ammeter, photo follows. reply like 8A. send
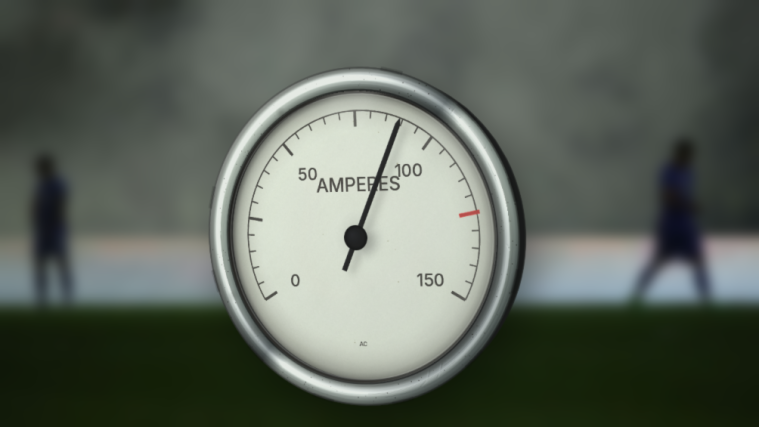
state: 90A
